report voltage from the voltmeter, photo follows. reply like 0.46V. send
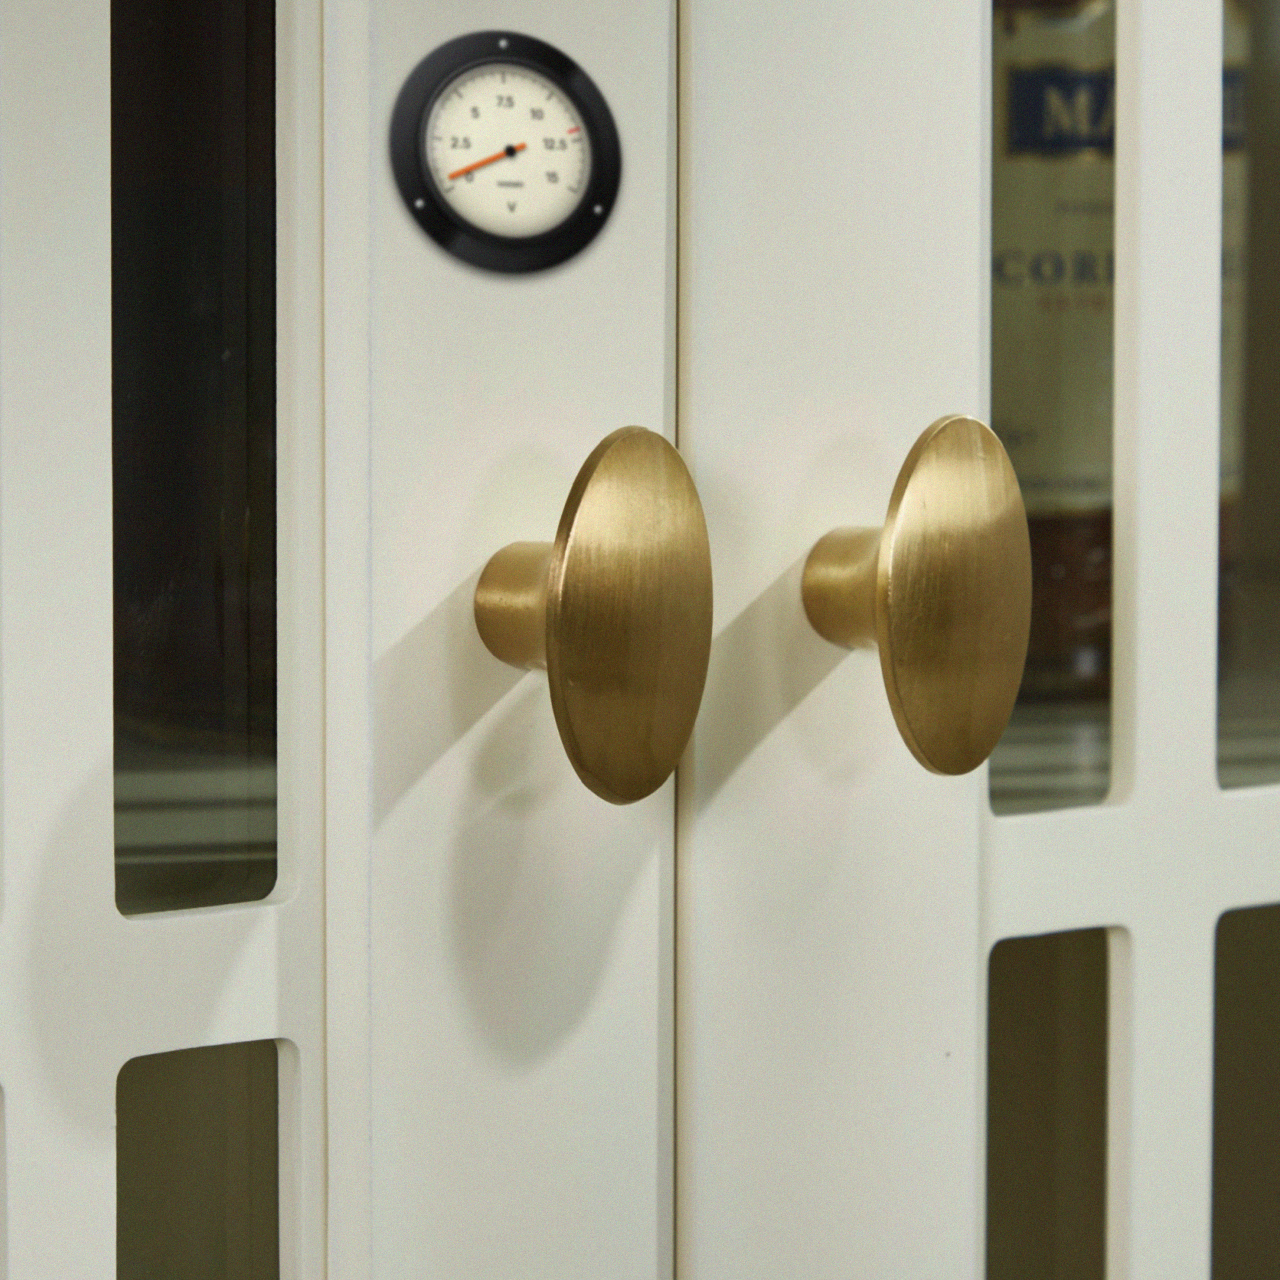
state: 0.5V
